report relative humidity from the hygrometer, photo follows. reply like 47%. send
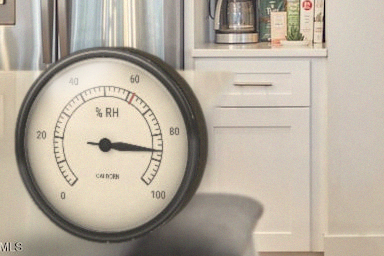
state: 86%
